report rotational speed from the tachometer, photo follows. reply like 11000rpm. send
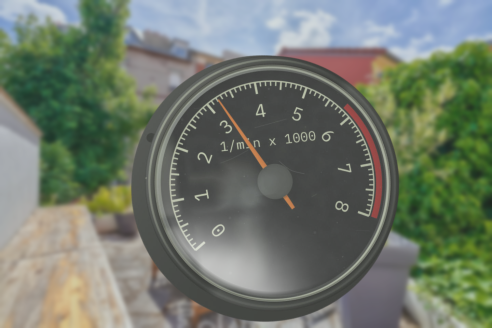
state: 3200rpm
